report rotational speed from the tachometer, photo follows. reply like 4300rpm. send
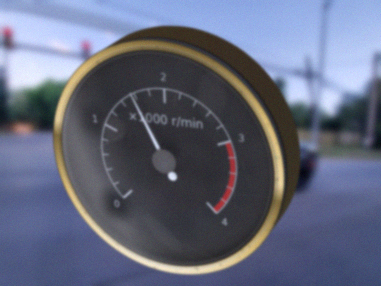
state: 1600rpm
